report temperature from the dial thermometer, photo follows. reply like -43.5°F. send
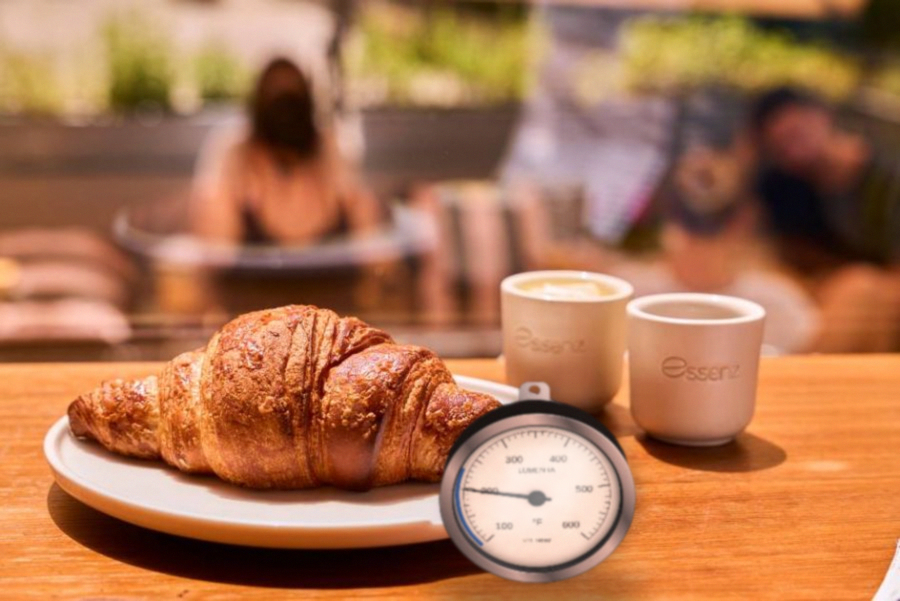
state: 200°F
